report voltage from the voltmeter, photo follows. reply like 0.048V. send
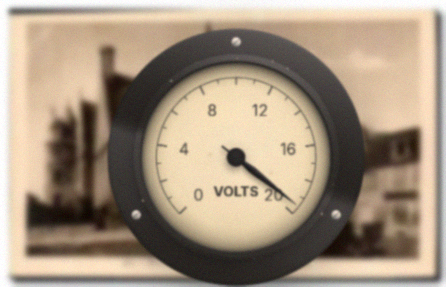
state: 19.5V
